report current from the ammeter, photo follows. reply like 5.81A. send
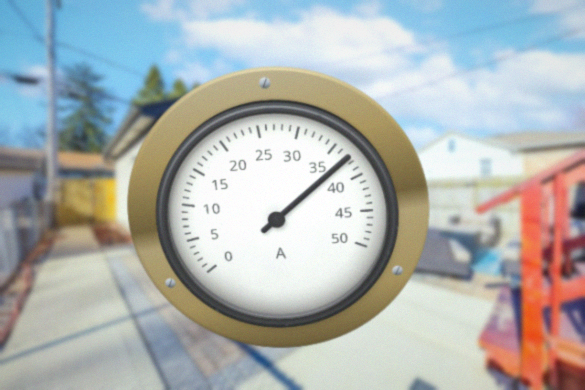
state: 37A
